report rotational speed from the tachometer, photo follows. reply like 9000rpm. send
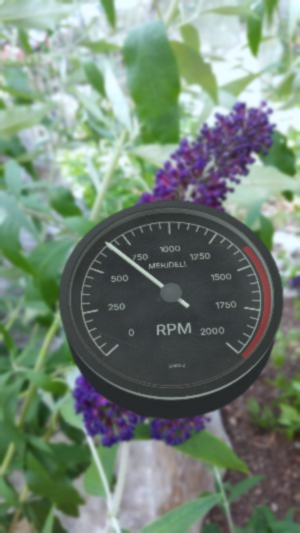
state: 650rpm
